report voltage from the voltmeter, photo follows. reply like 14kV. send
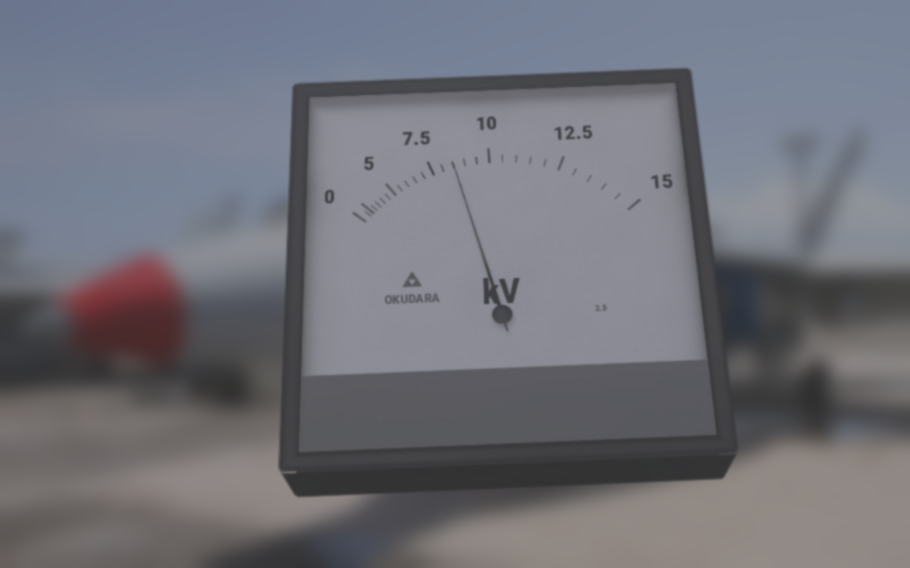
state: 8.5kV
